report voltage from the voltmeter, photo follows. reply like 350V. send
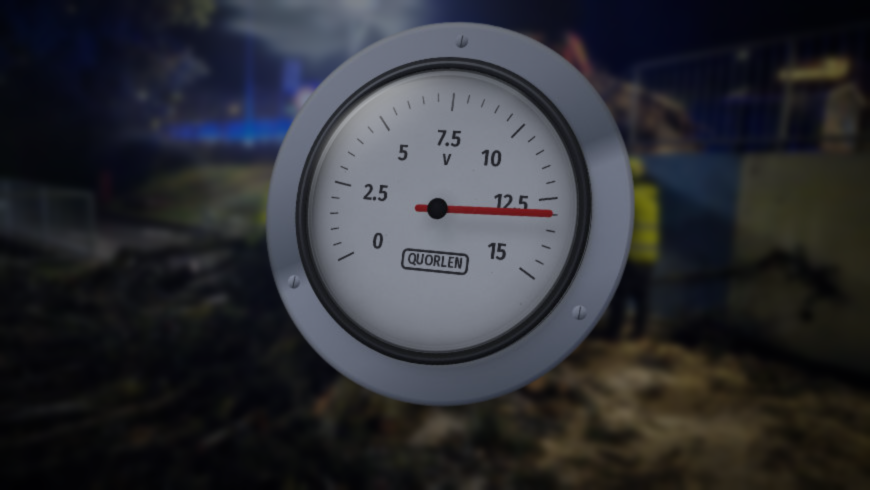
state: 13V
